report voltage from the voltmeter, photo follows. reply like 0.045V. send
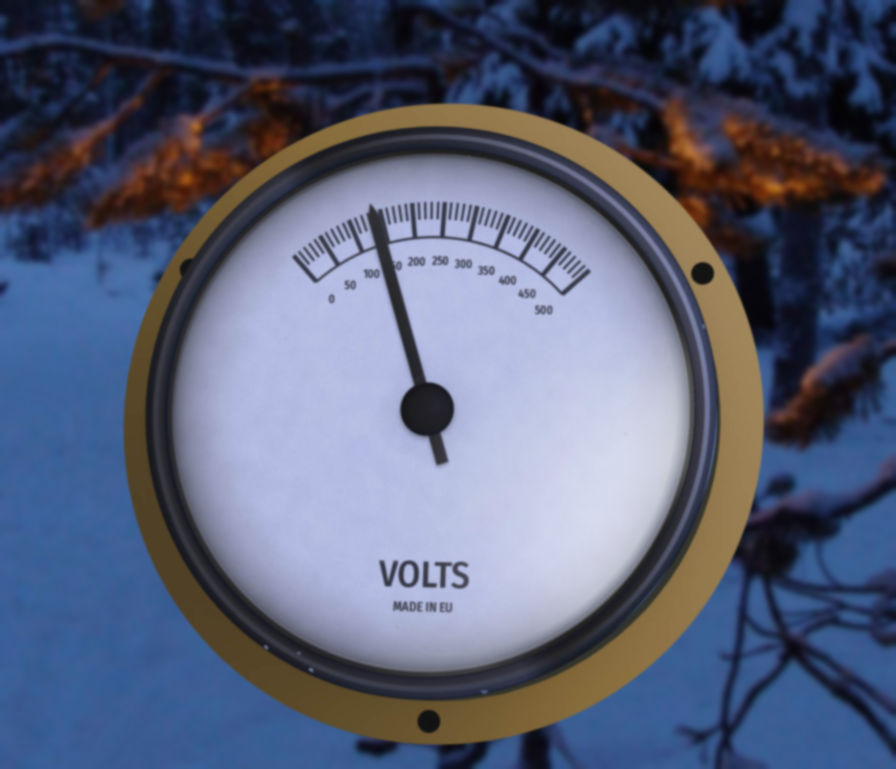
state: 140V
